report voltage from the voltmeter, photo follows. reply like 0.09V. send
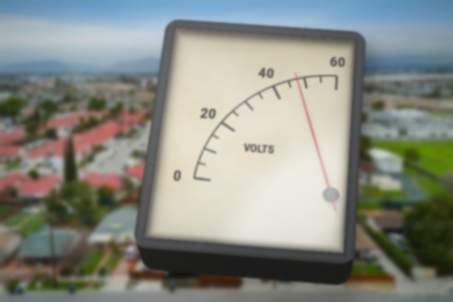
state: 47.5V
